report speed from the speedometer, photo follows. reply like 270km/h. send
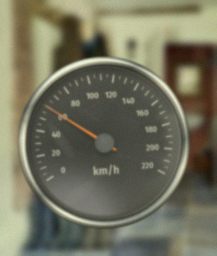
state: 60km/h
